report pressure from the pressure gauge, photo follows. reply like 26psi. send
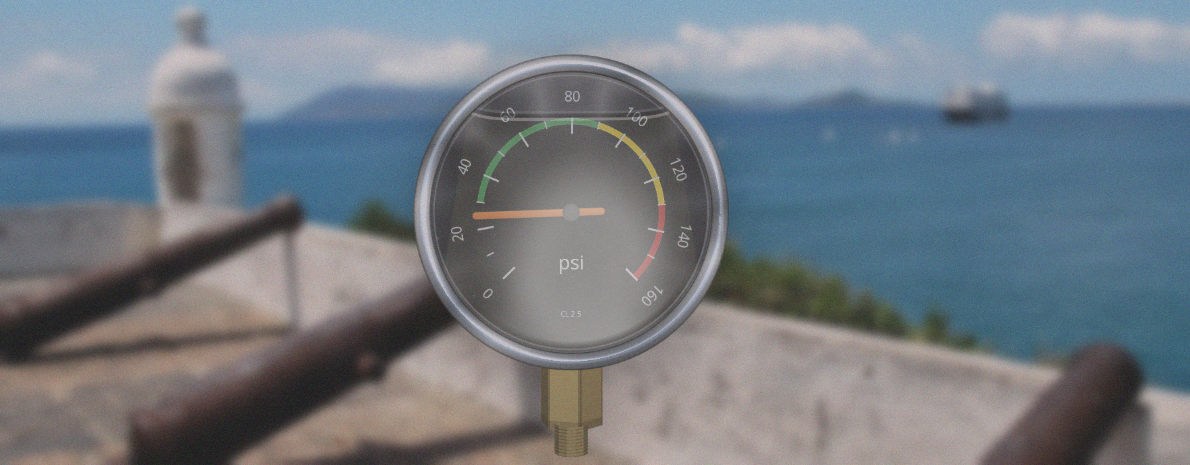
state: 25psi
